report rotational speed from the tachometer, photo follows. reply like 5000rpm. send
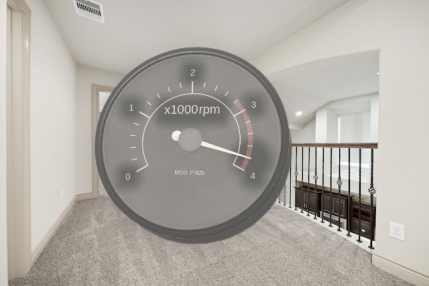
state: 3800rpm
